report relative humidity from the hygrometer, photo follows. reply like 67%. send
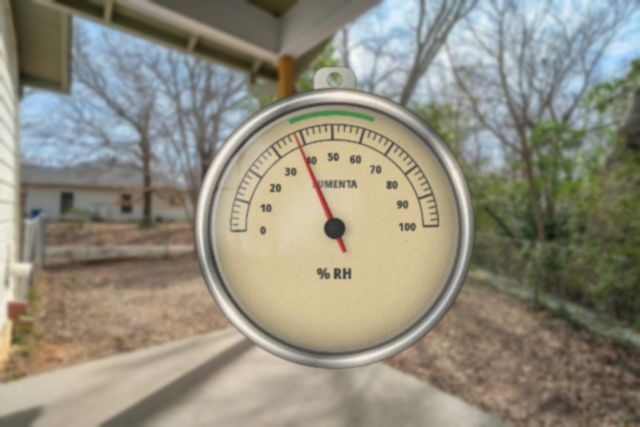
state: 38%
